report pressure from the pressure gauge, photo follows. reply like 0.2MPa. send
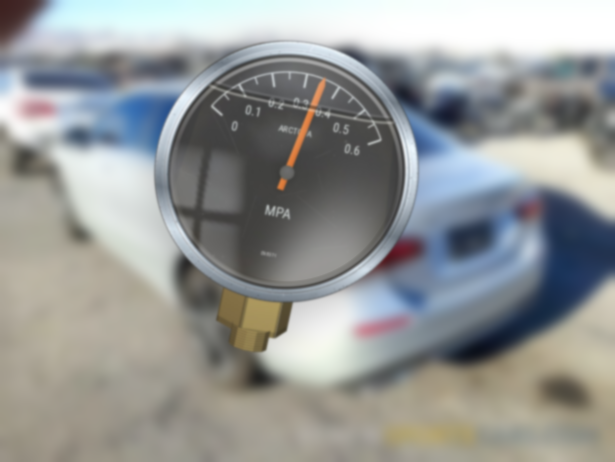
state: 0.35MPa
